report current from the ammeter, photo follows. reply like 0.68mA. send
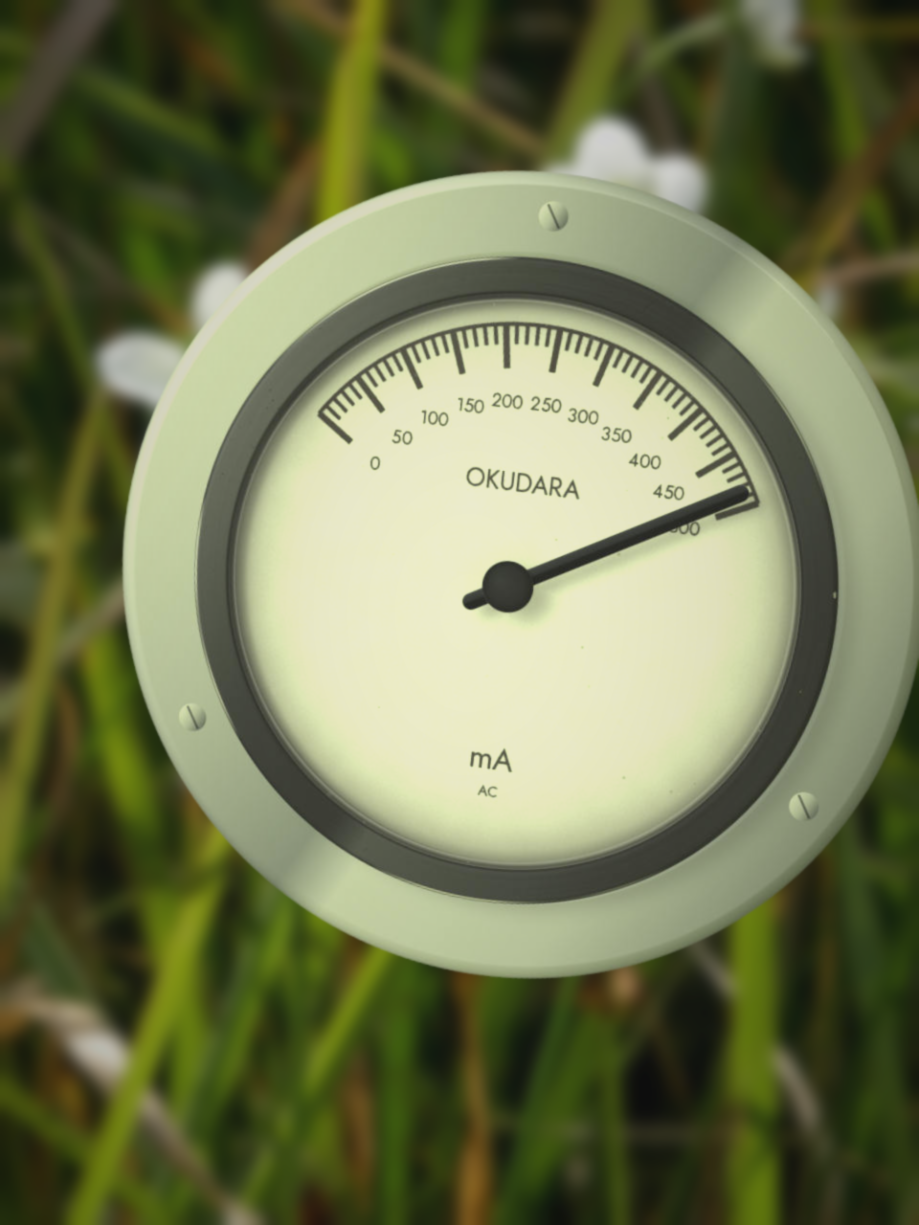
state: 485mA
